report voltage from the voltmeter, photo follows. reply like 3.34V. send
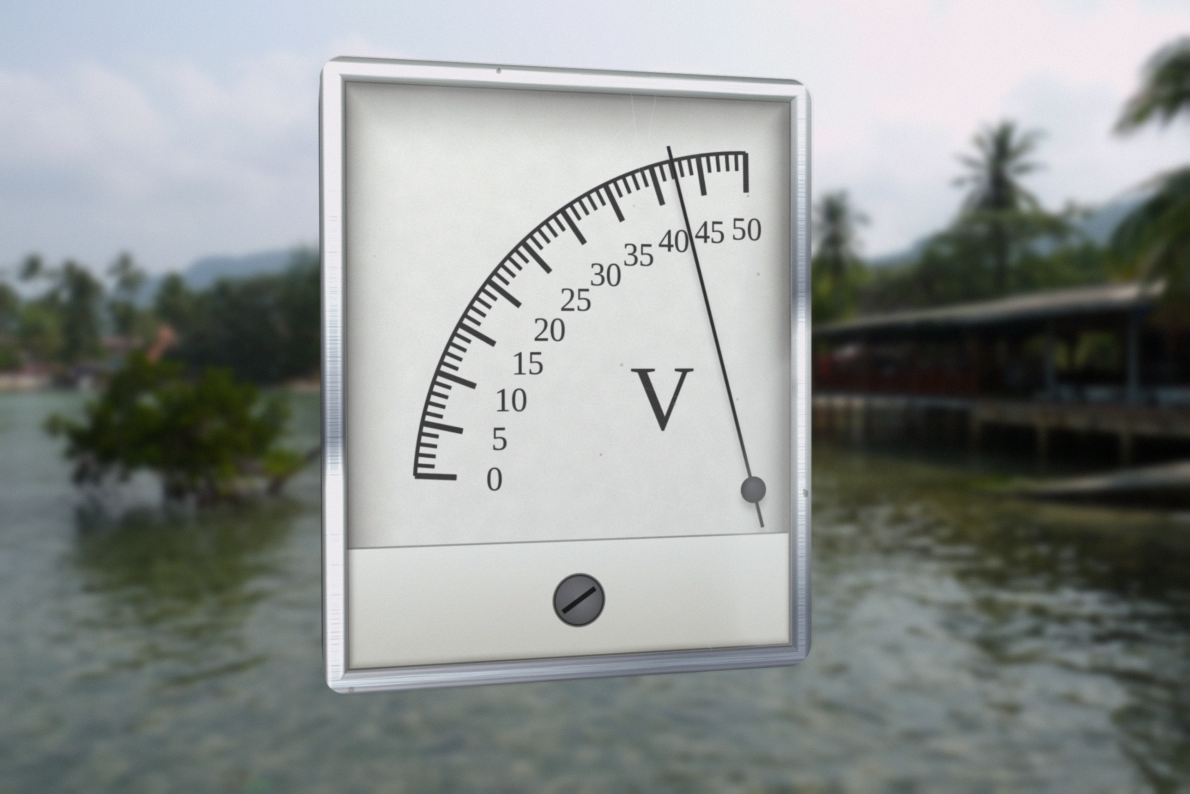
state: 42V
